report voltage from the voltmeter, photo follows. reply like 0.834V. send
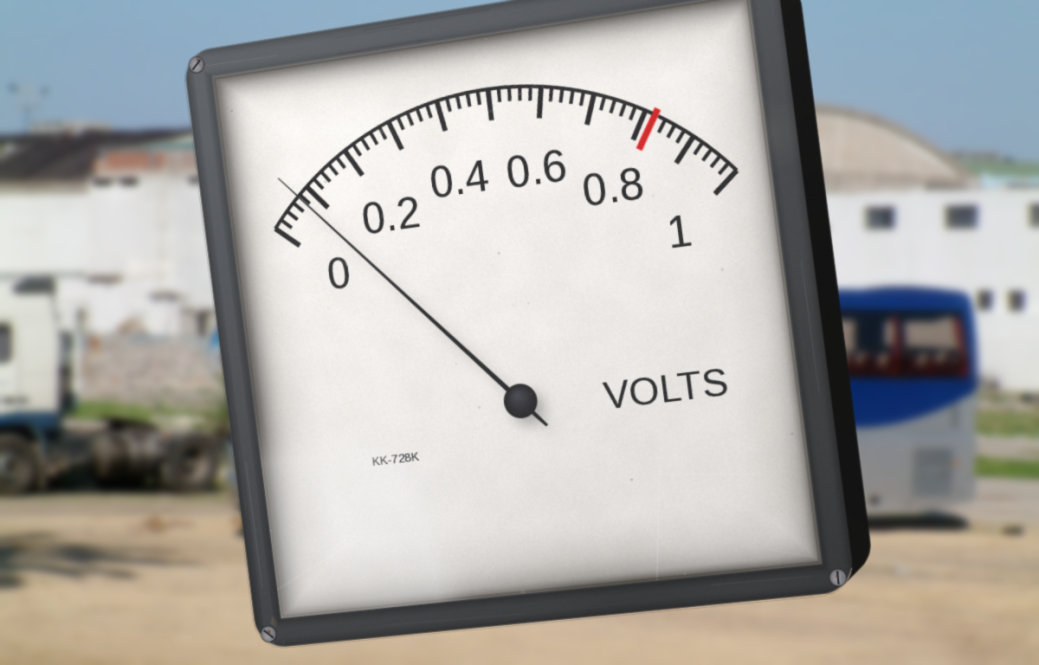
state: 0.08V
